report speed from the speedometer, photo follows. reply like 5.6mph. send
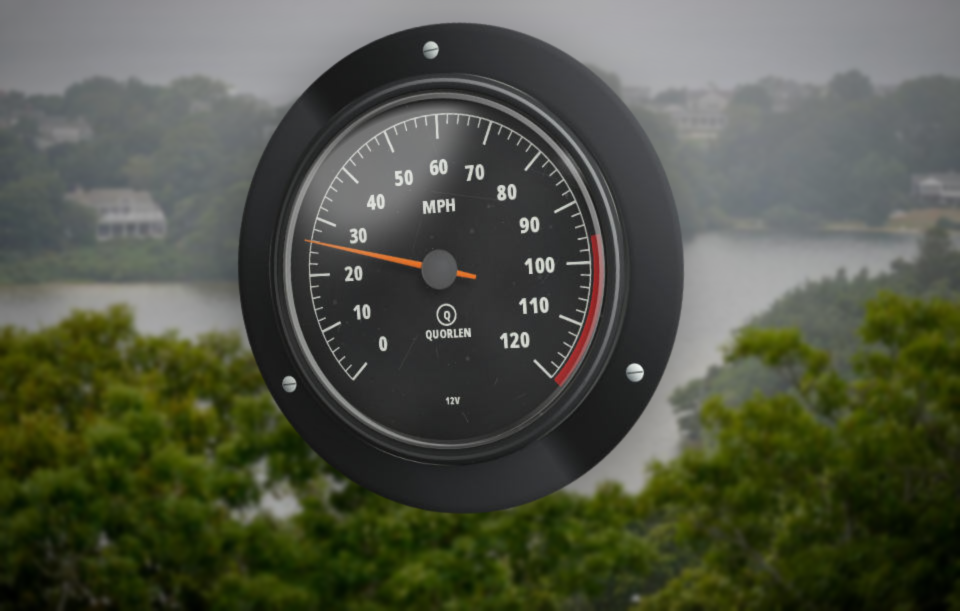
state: 26mph
